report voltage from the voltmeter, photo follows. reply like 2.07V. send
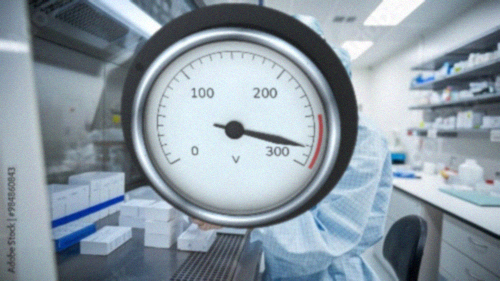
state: 280V
